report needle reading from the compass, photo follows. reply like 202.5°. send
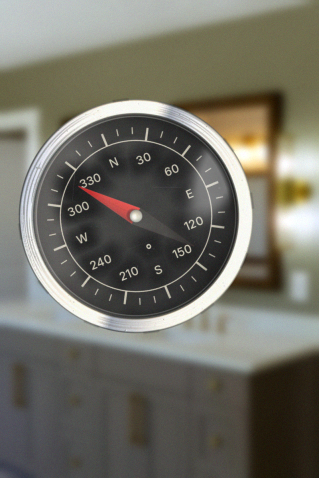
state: 320°
